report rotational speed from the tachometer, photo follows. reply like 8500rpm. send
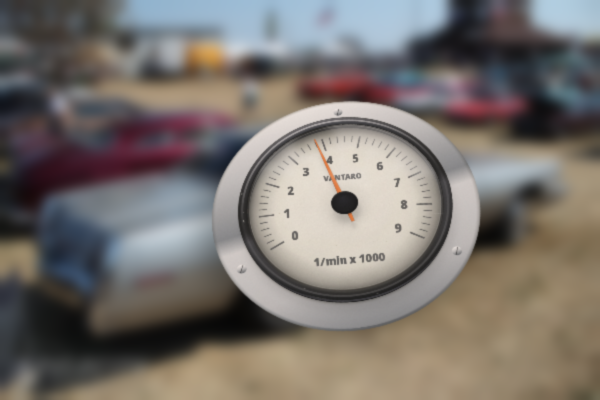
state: 3800rpm
